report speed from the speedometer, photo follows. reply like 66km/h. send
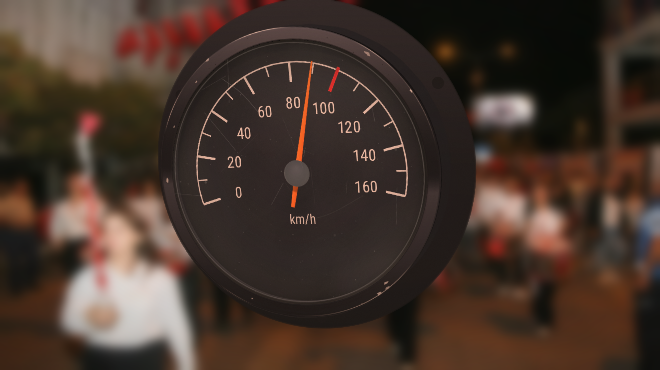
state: 90km/h
